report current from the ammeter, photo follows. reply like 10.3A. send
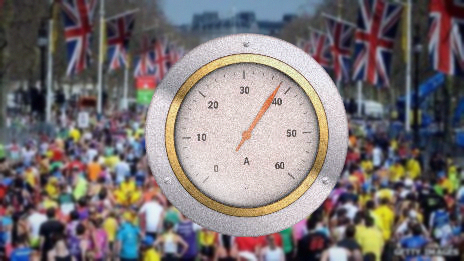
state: 38A
